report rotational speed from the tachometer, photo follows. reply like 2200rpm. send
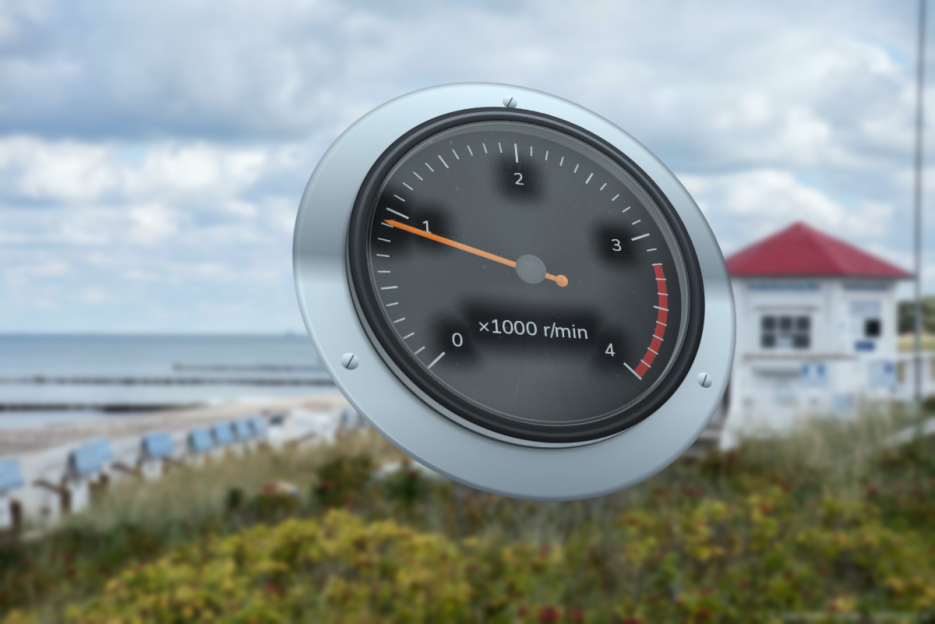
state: 900rpm
